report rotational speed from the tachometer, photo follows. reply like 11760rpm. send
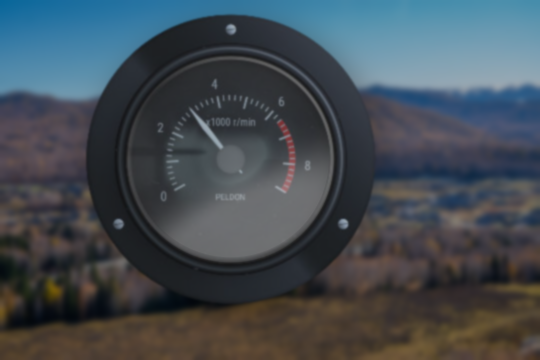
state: 3000rpm
